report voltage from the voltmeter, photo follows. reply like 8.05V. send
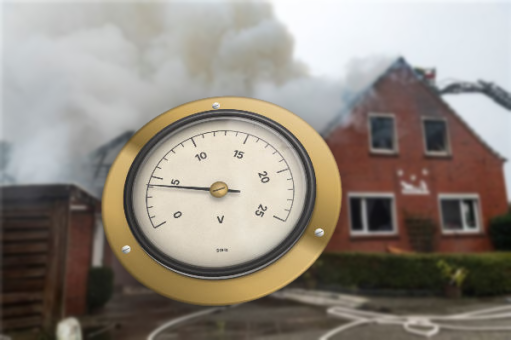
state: 4V
